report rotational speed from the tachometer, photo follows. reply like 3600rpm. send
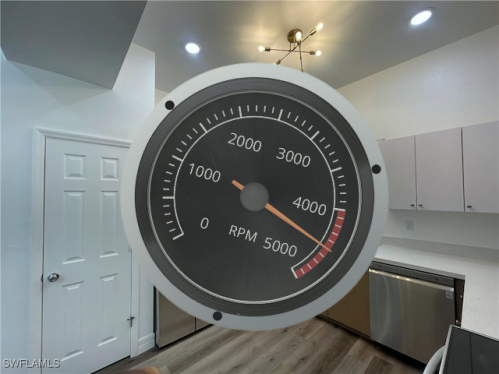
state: 4500rpm
